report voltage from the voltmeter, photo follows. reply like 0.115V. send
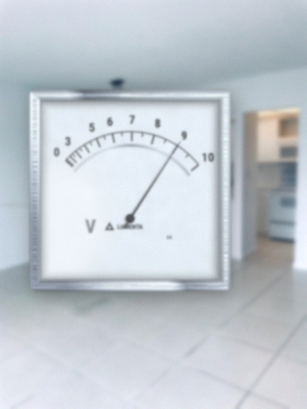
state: 9V
